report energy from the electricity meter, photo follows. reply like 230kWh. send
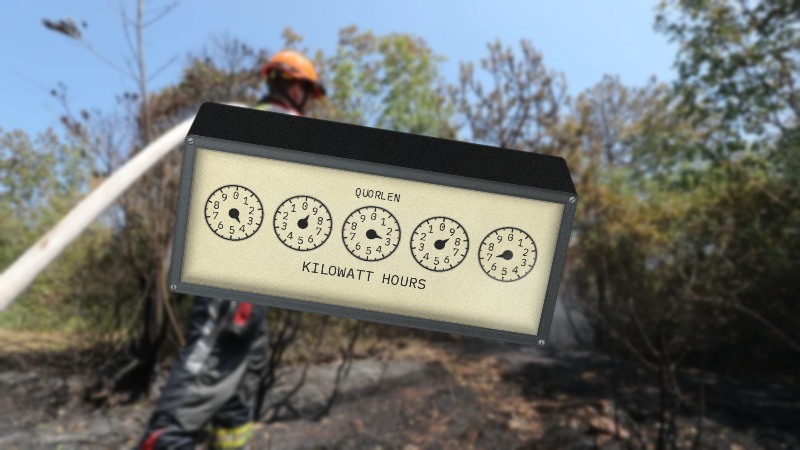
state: 39287kWh
